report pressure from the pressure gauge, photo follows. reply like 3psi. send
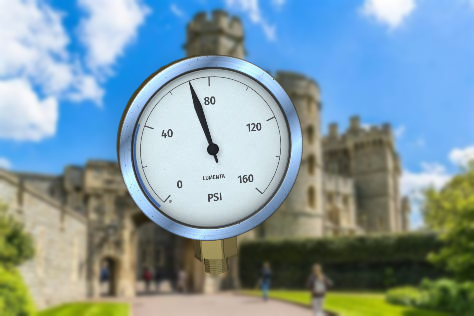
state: 70psi
